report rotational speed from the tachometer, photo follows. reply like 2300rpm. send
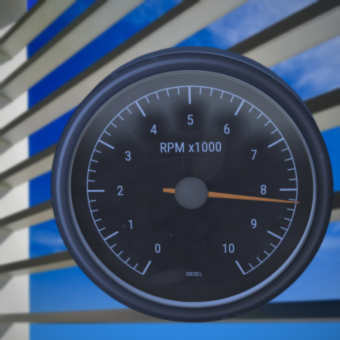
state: 8200rpm
